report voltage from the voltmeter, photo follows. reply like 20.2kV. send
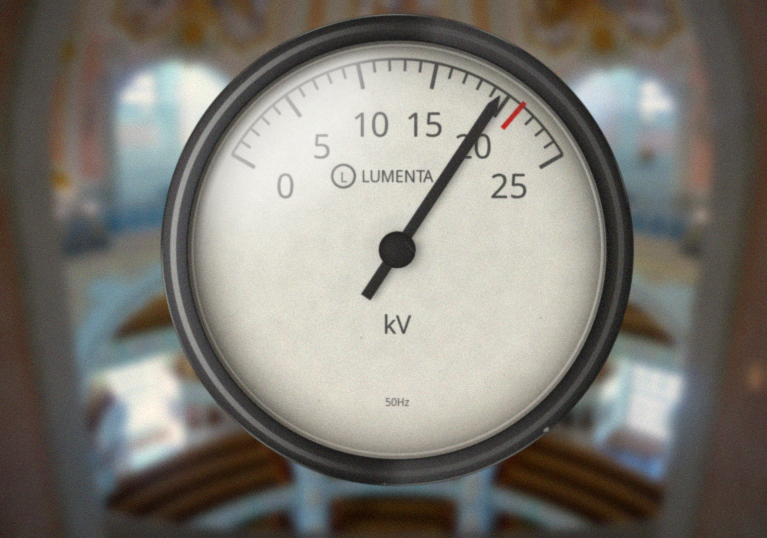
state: 19.5kV
